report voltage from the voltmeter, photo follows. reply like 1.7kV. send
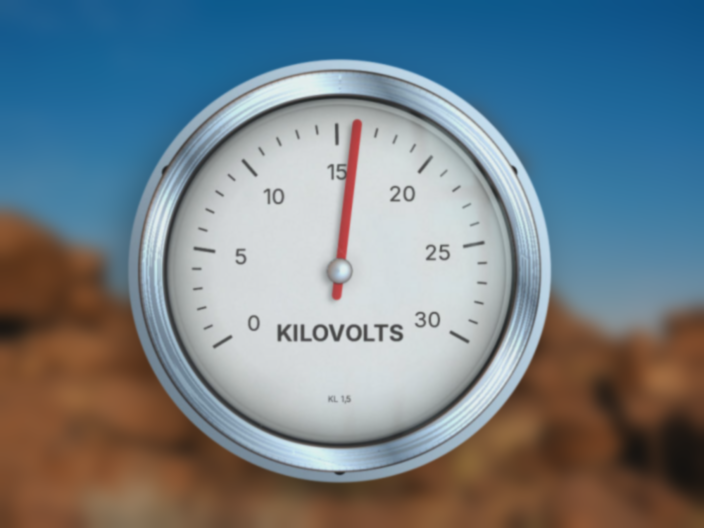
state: 16kV
